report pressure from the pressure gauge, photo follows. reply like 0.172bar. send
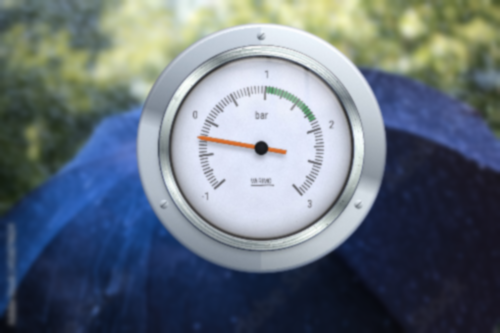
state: -0.25bar
